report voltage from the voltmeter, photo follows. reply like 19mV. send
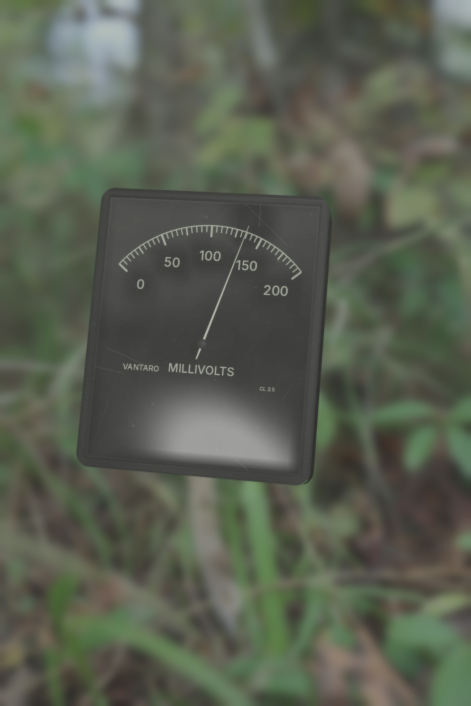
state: 135mV
